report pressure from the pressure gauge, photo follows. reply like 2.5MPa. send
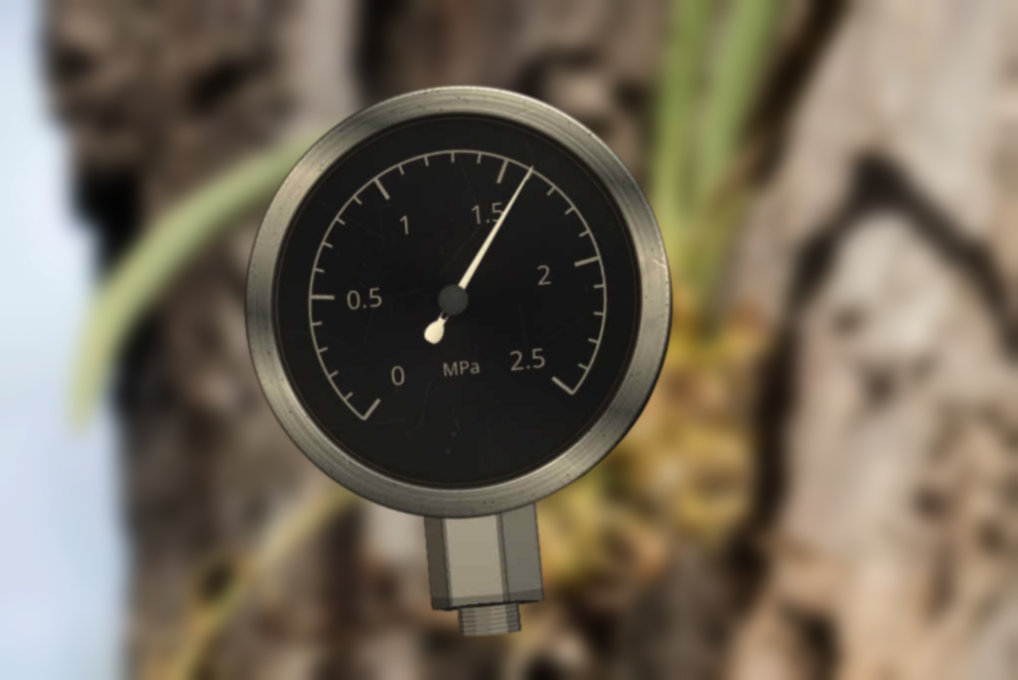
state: 1.6MPa
